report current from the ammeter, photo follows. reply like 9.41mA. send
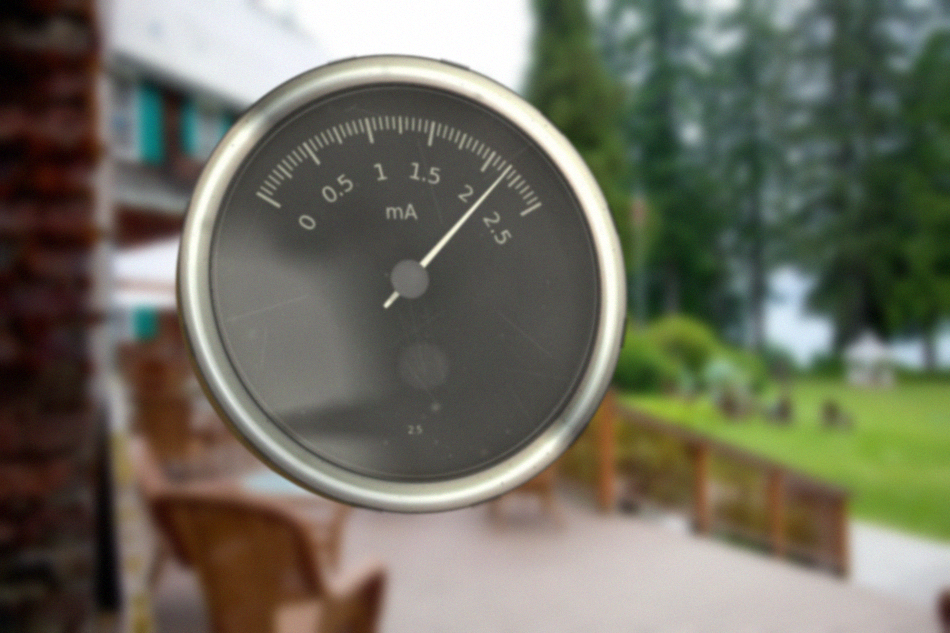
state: 2.15mA
